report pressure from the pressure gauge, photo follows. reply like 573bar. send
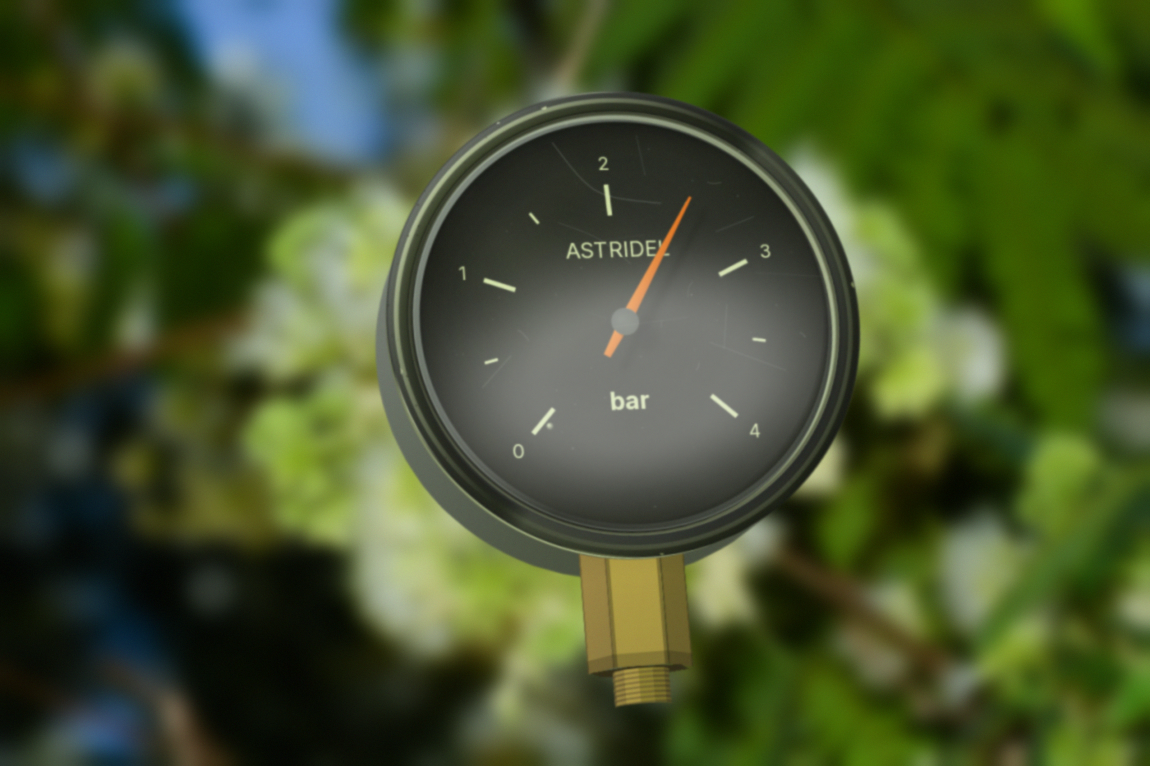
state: 2.5bar
